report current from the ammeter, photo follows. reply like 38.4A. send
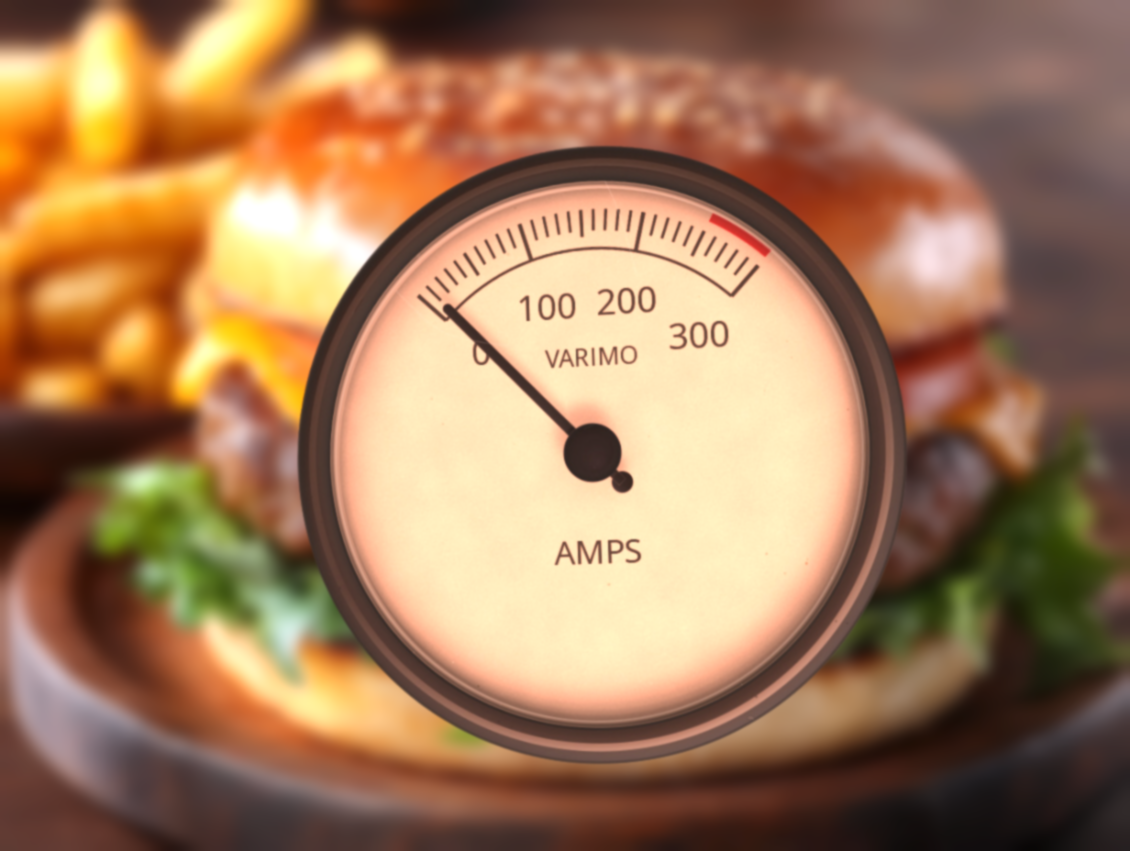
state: 10A
